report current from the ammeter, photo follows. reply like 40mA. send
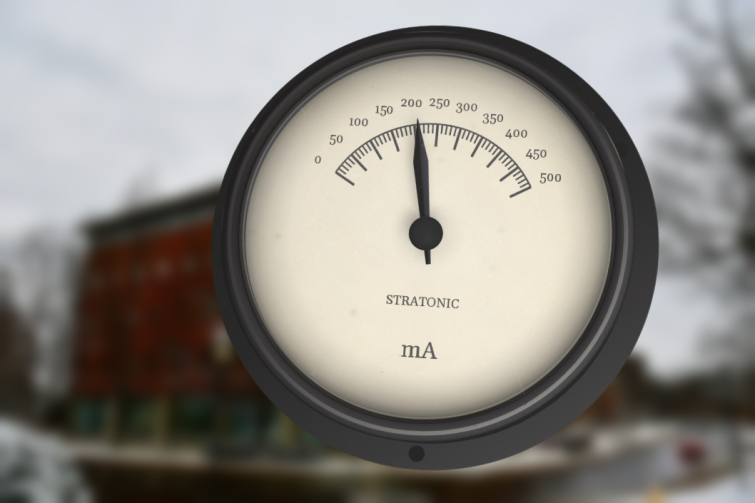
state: 210mA
